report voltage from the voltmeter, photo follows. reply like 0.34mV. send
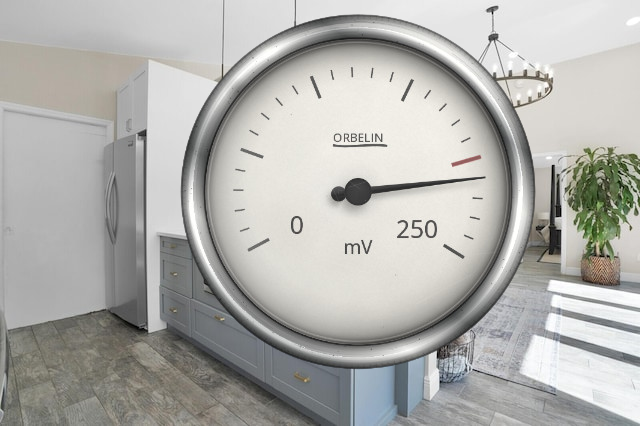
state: 210mV
